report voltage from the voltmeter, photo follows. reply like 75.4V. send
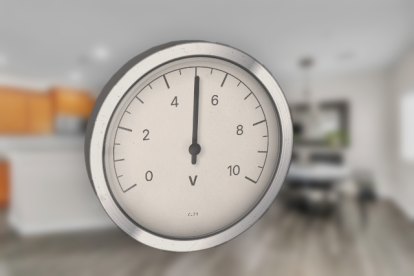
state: 5V
